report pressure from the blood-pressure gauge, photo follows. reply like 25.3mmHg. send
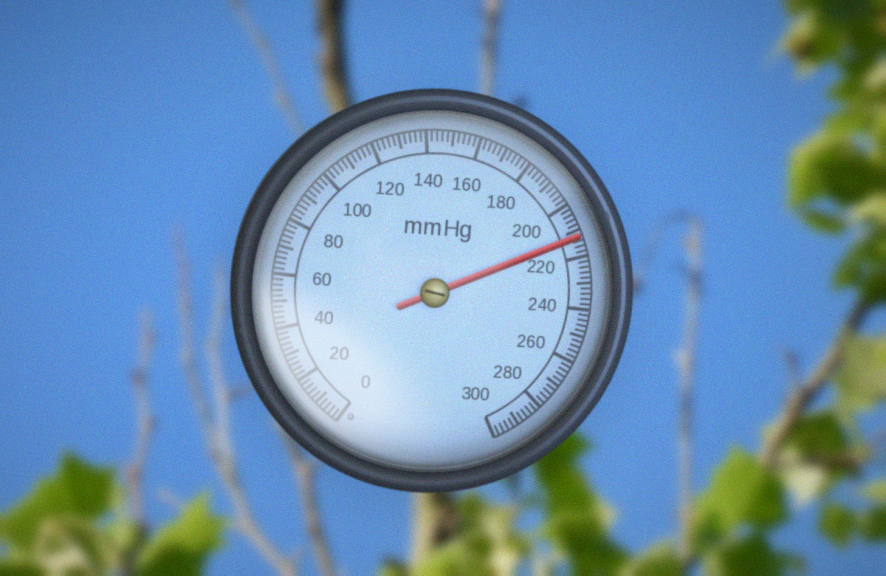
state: 212mmHg
